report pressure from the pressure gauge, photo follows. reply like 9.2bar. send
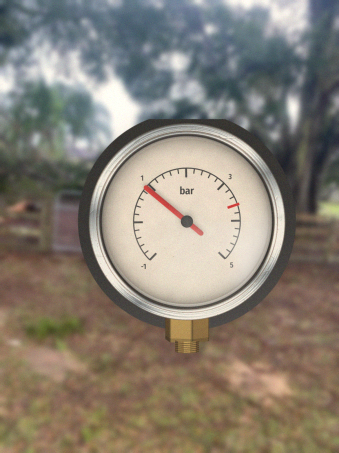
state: 0.9bar
